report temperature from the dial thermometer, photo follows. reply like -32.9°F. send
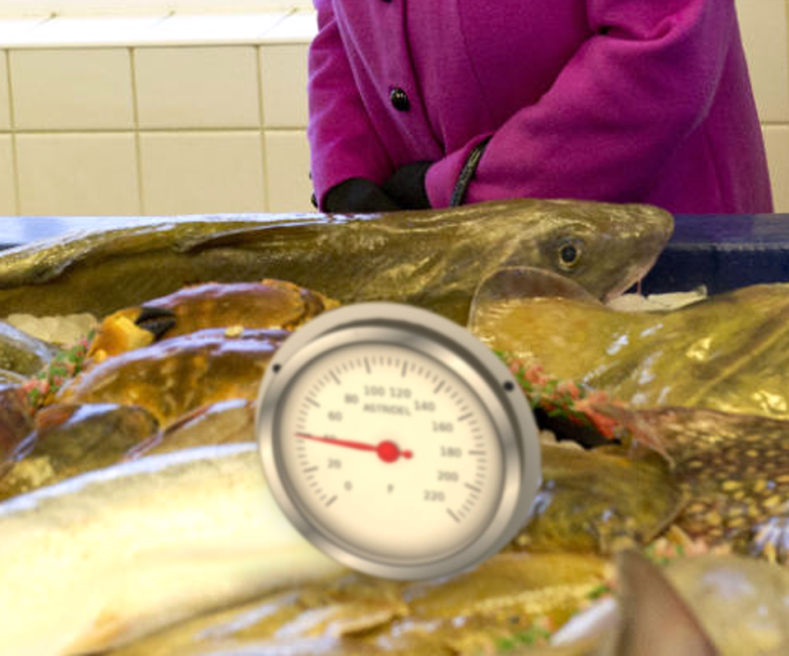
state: 40°F
